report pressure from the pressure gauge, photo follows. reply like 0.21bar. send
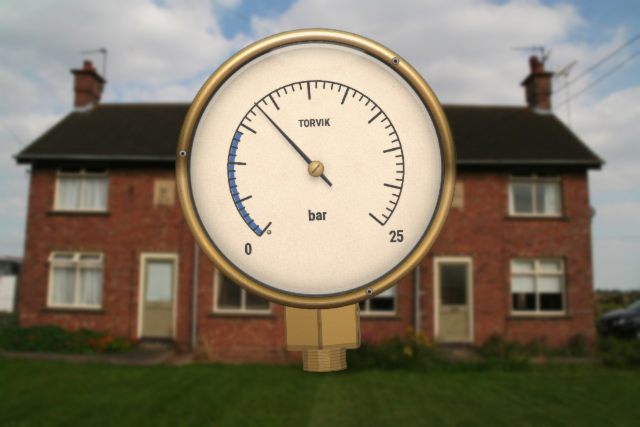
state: 9bar
